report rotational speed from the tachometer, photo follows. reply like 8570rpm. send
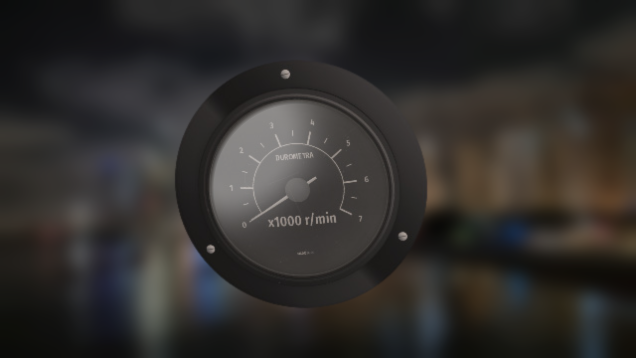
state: 0rpm
